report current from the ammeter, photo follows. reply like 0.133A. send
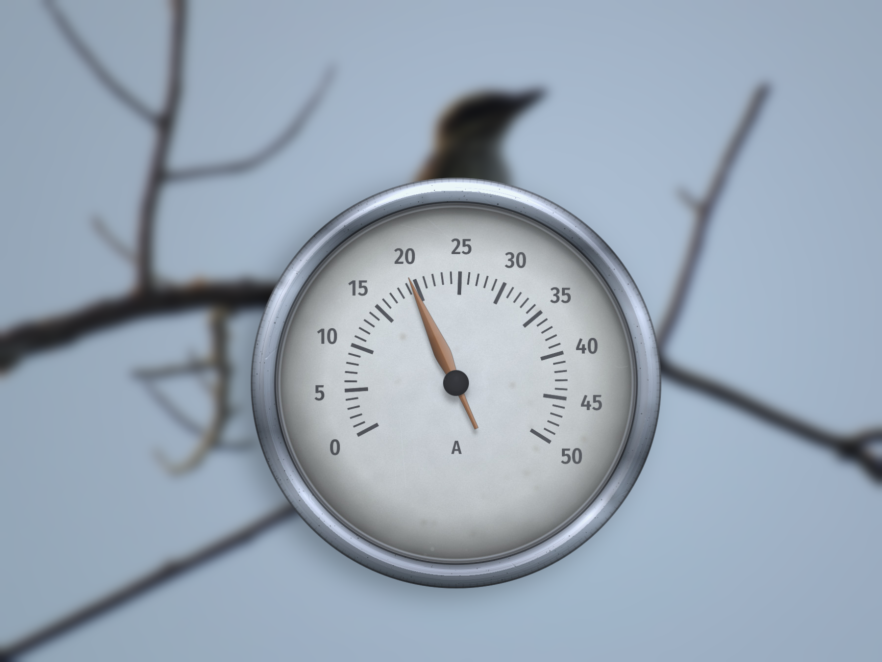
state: 19.5A
